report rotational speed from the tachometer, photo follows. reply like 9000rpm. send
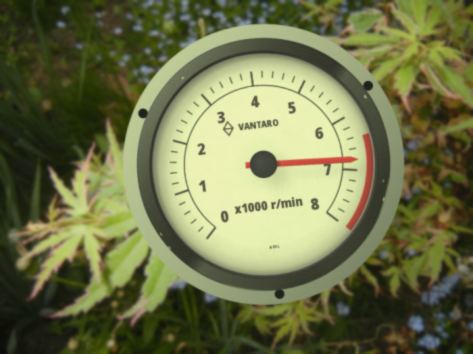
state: 6800rpm
